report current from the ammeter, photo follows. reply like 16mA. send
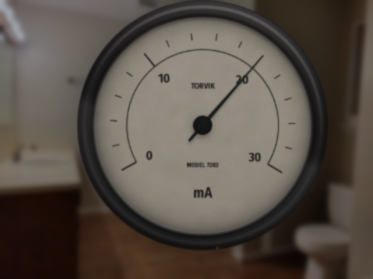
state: 20mA
